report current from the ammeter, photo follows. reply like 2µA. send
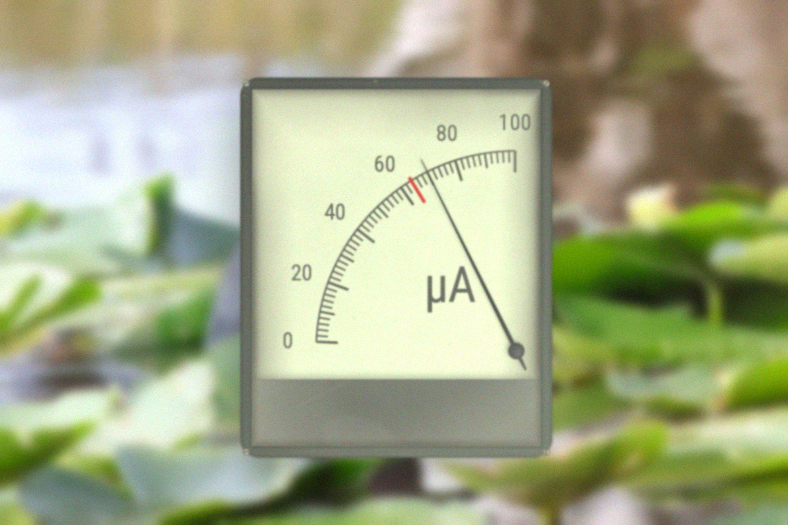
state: 70µA
